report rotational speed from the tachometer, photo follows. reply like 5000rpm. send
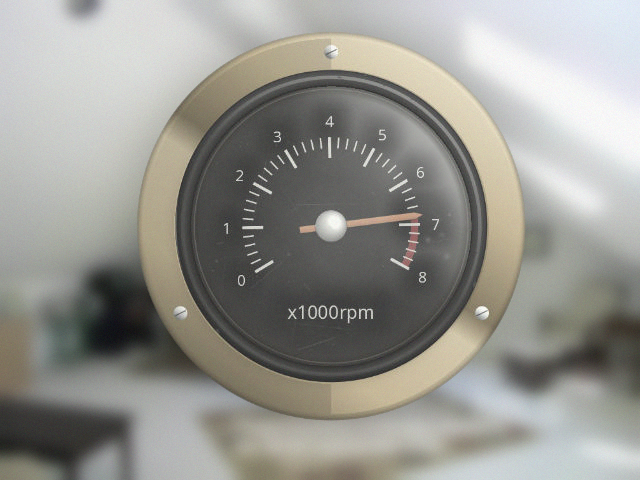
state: 6800rpm
